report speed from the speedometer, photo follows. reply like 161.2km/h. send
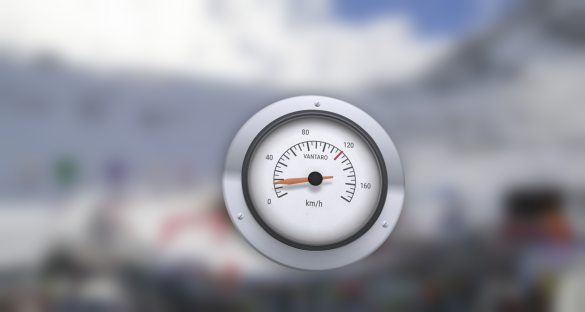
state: 15km/h
